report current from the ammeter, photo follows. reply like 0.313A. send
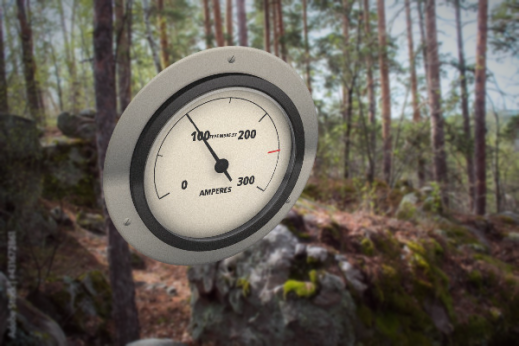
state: 100A
